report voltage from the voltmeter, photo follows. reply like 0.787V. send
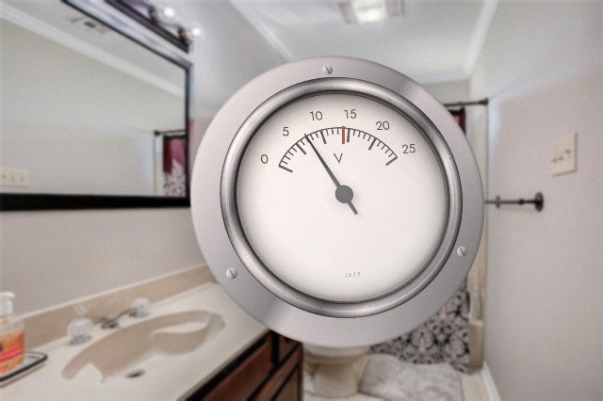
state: 7V
